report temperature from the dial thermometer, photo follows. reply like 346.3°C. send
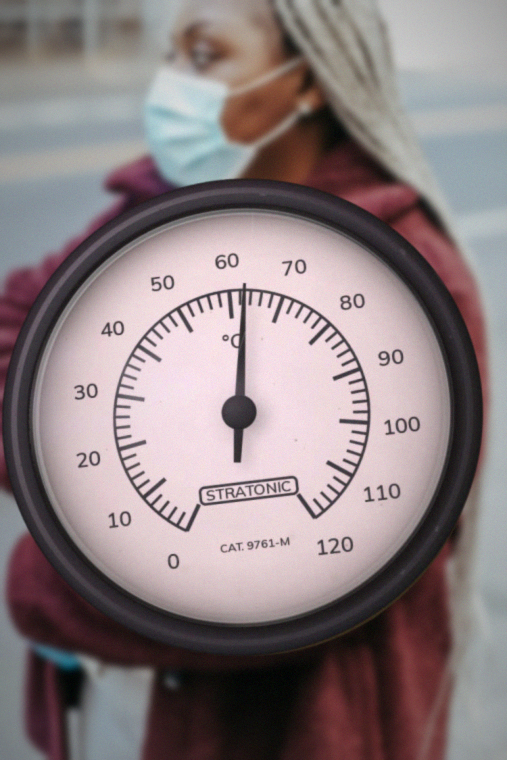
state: 63°C
